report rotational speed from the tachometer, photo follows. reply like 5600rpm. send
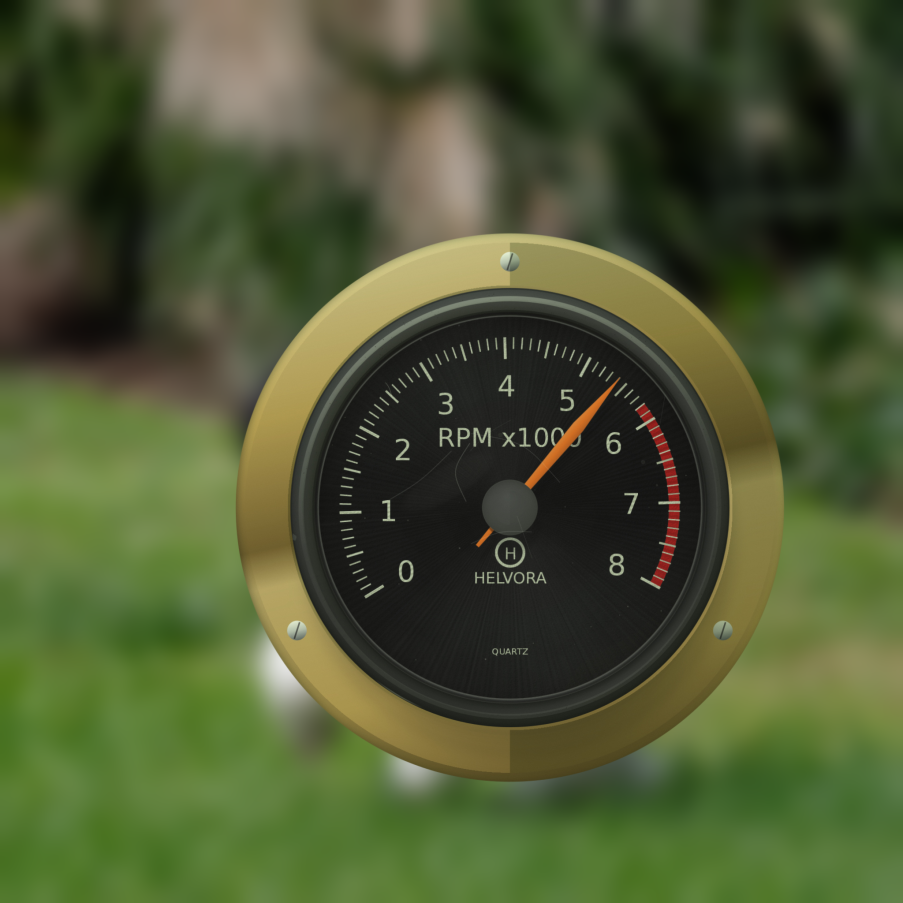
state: 5400rpm
